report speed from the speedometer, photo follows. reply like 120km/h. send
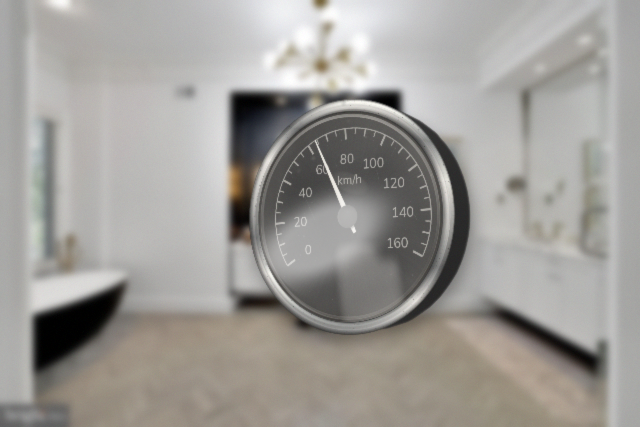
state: 65km/h
